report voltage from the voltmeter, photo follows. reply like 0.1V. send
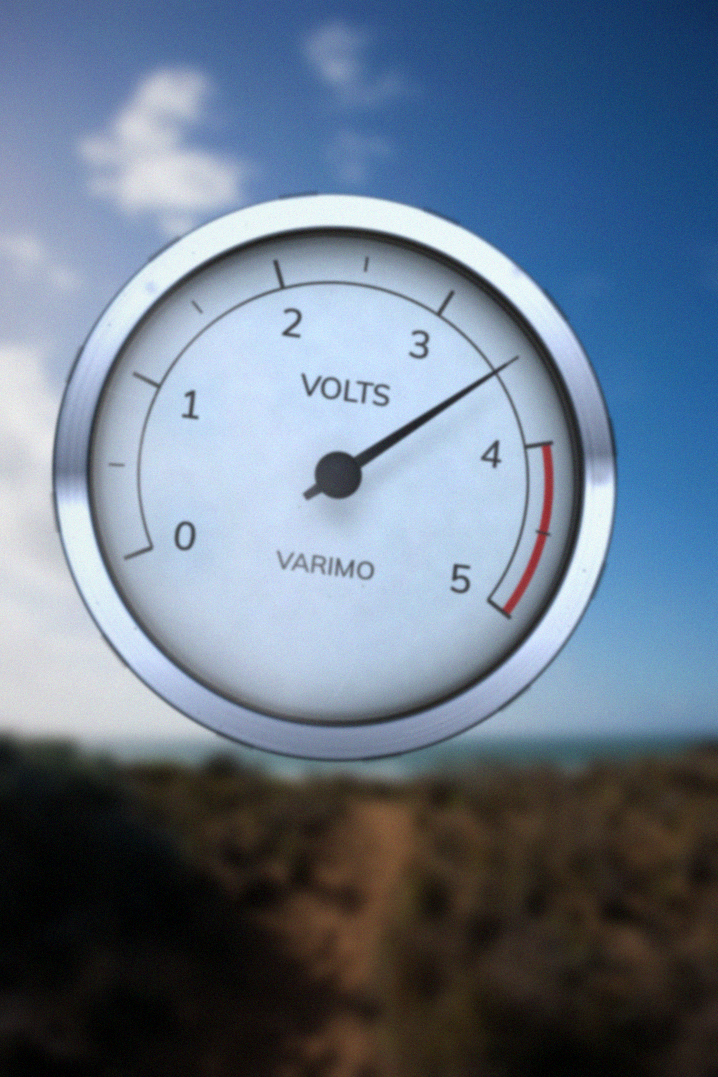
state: 3.5V
